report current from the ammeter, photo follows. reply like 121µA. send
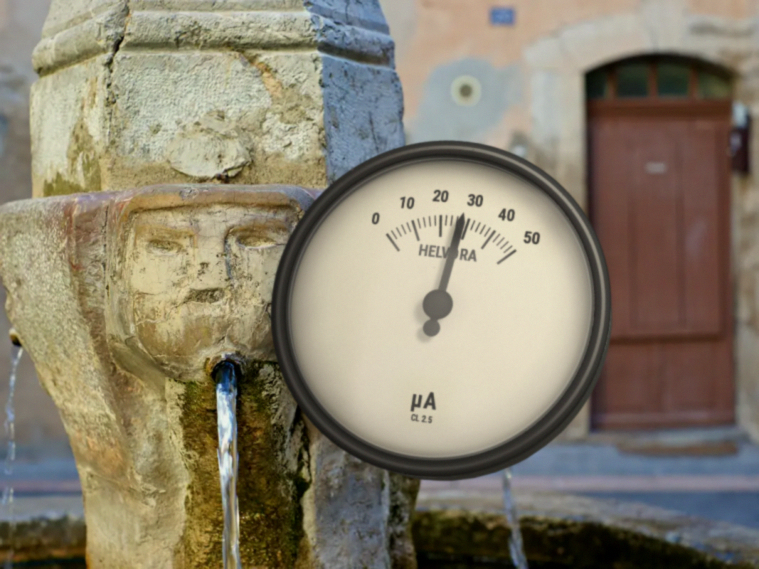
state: 28µA
